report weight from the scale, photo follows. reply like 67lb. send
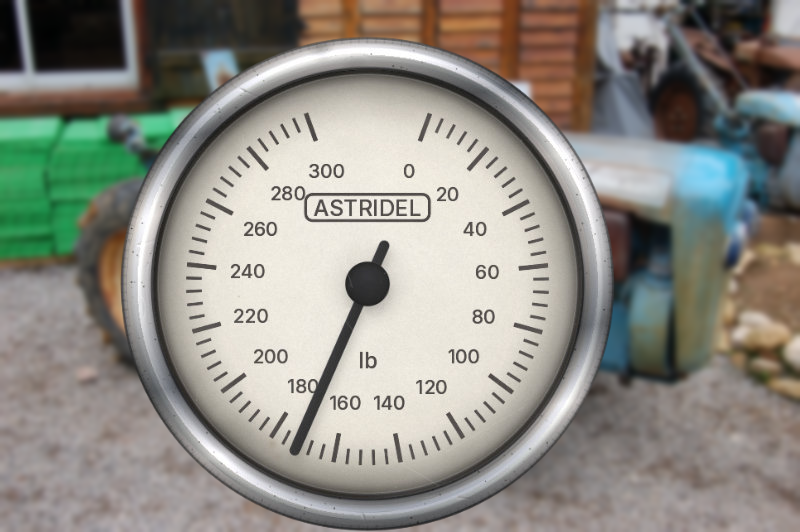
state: 172lb
